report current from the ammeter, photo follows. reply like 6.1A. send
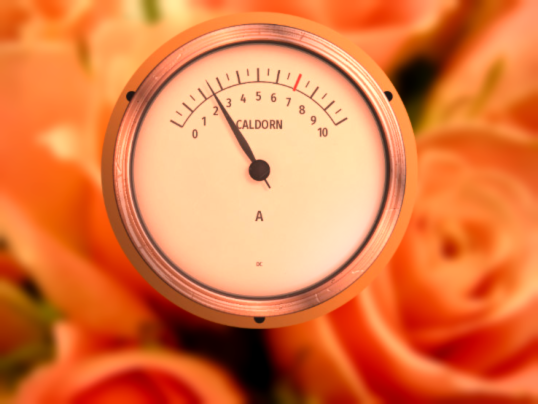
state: 2.5A
